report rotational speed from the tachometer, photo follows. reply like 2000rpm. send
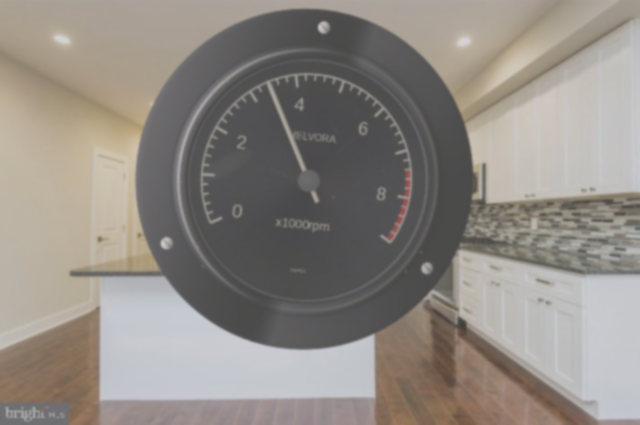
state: 3400rpm
